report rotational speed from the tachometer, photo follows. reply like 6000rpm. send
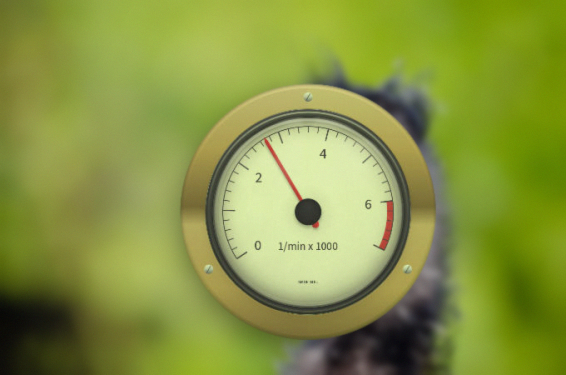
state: 2700rpm
